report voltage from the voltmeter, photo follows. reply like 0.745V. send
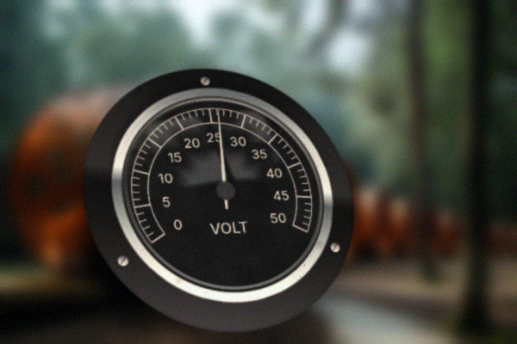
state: 26V
